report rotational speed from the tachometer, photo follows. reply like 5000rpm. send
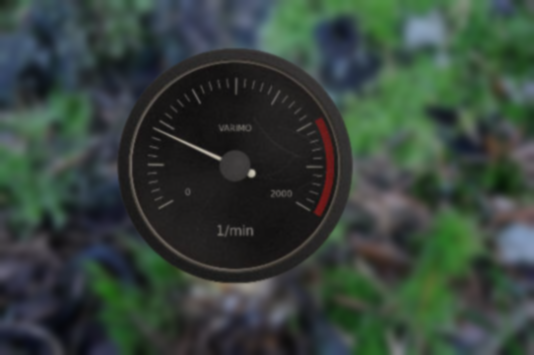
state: 450rpm
